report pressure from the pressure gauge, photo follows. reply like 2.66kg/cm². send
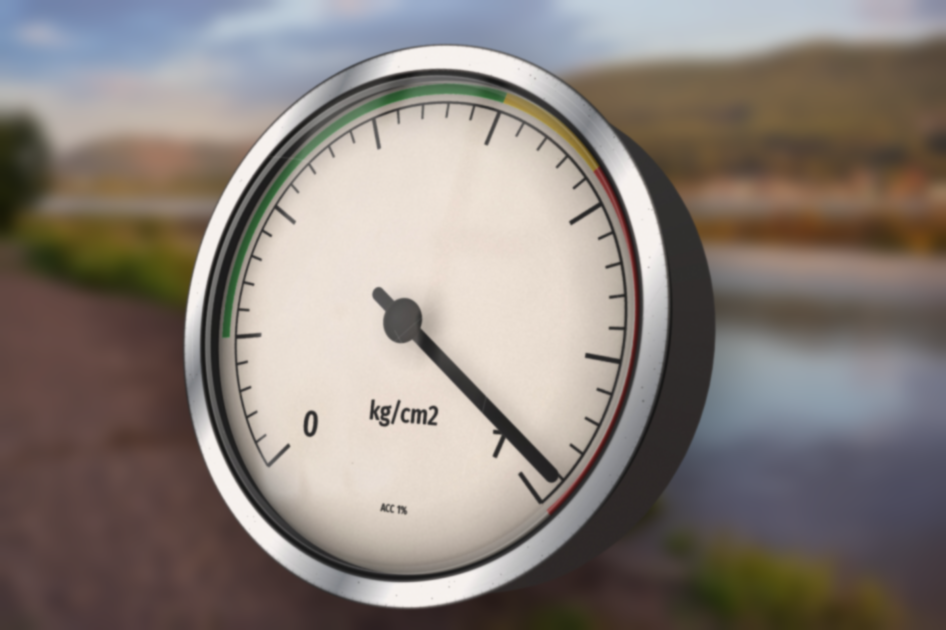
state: 6.8kg/cm²
